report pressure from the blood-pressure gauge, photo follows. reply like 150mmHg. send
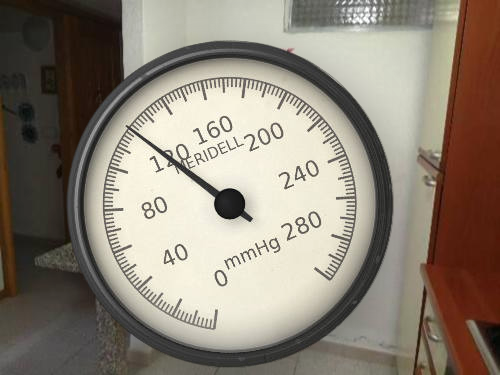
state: 120mmHg
